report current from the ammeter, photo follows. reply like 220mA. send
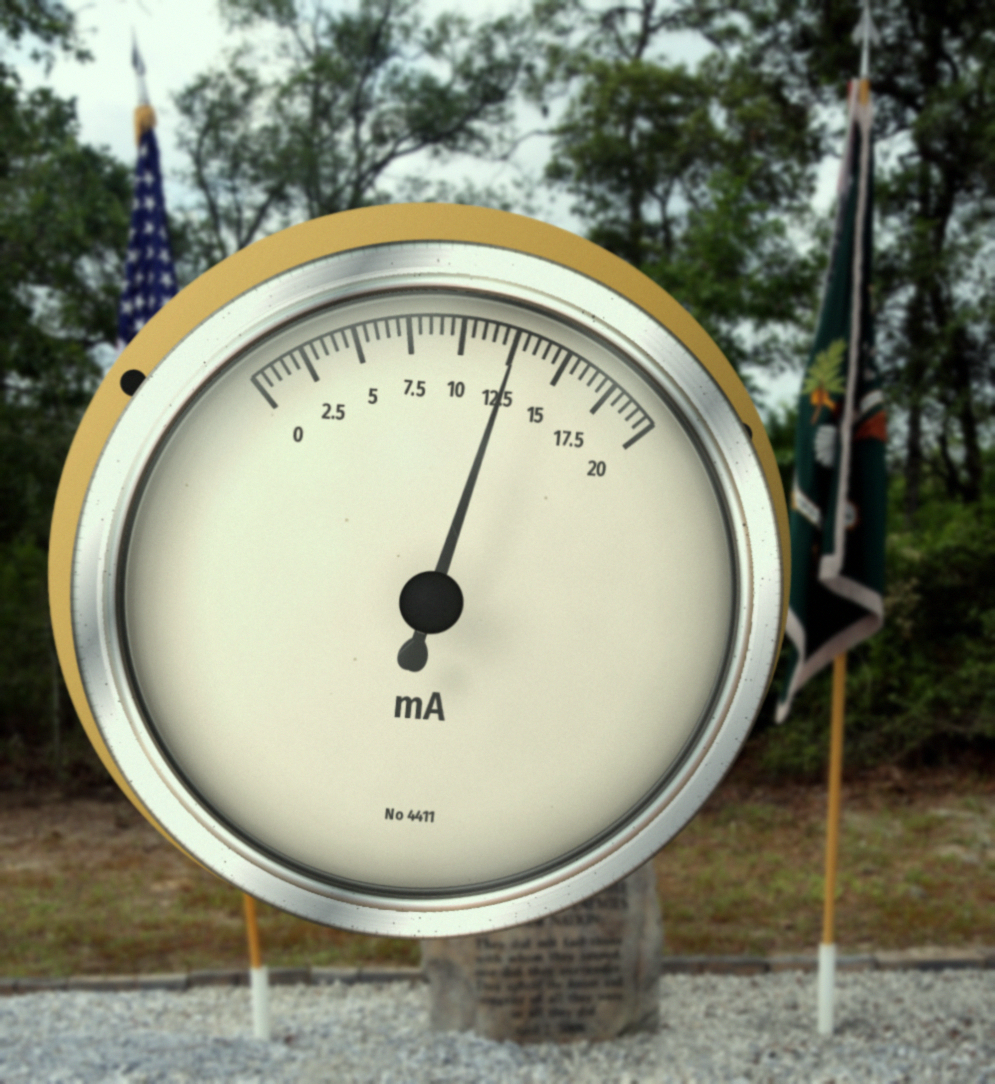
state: 12.5mA
